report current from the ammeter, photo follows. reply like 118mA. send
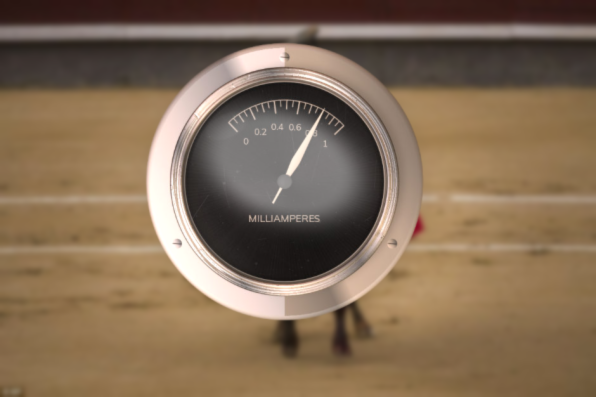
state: 0.8mA
